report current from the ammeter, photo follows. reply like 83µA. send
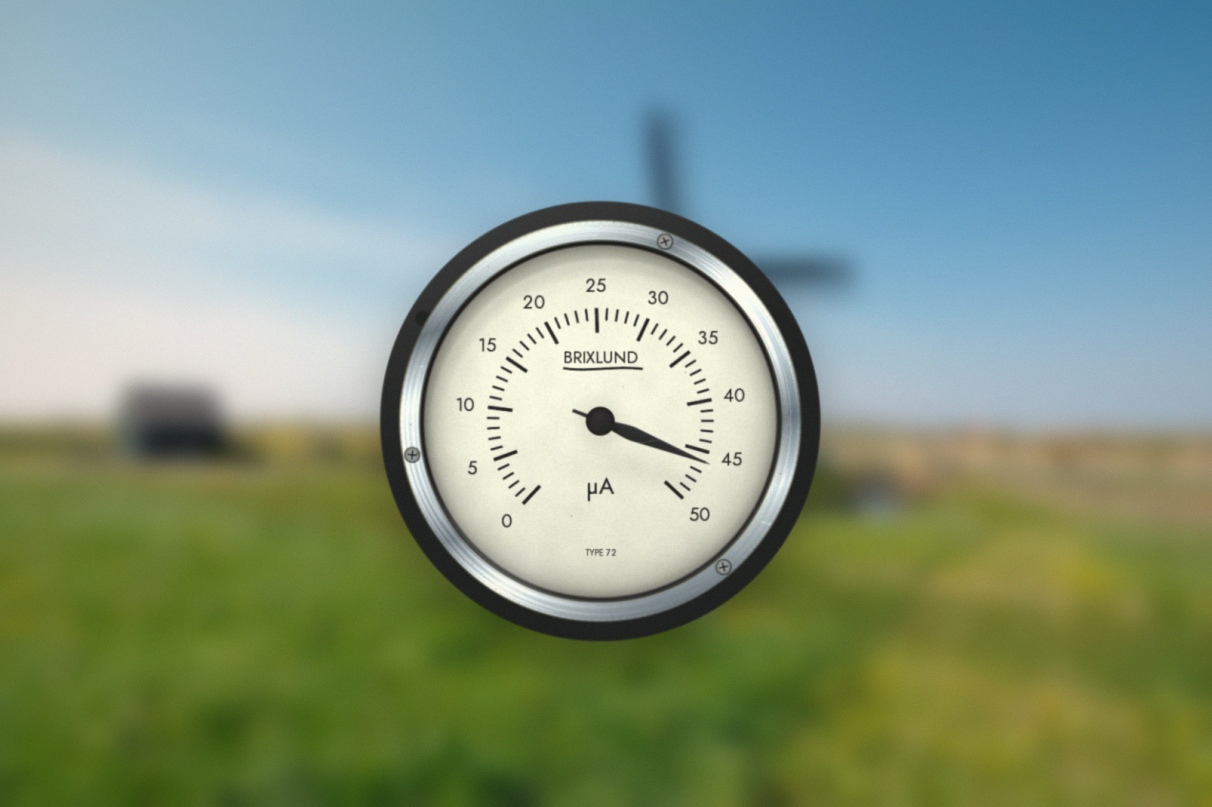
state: 46µA
